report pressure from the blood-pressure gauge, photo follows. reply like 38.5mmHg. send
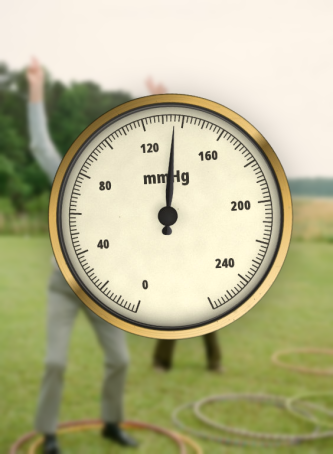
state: 136mmHg
